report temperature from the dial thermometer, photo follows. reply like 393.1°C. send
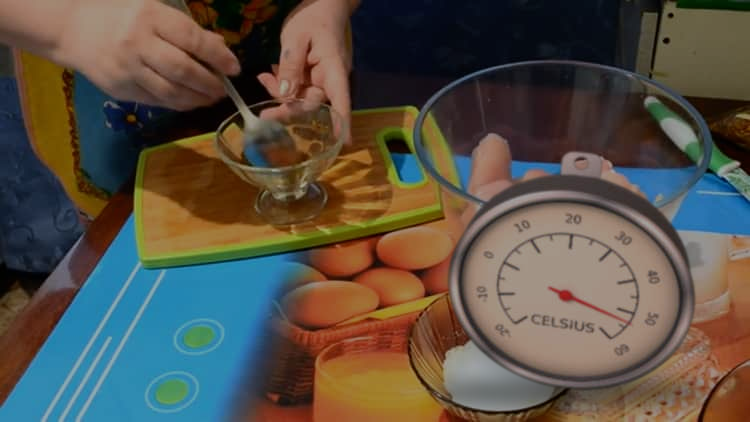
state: 52.5°C
